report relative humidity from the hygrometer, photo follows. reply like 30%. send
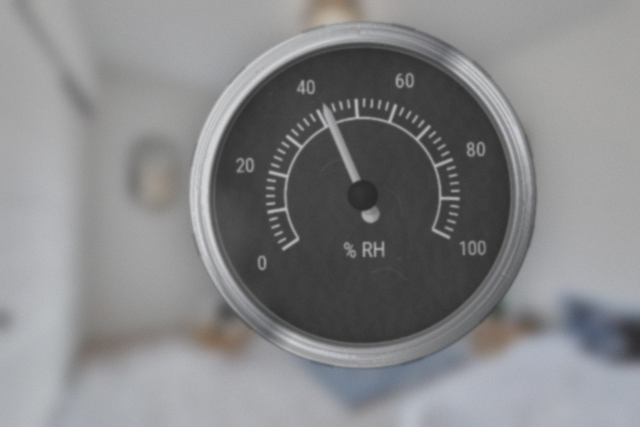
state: 42%
